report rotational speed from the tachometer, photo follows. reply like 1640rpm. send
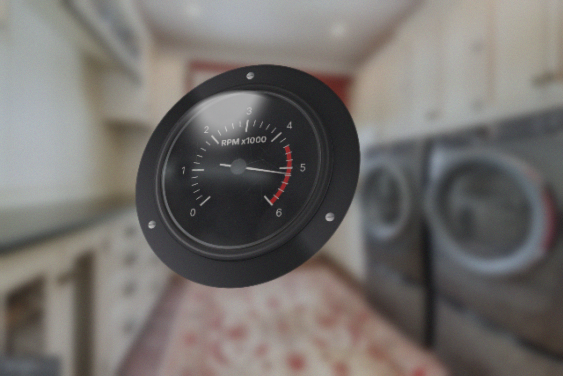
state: 5200rpm
